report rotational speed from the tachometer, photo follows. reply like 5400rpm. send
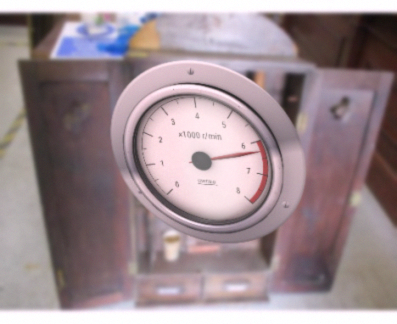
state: 6250rpm
